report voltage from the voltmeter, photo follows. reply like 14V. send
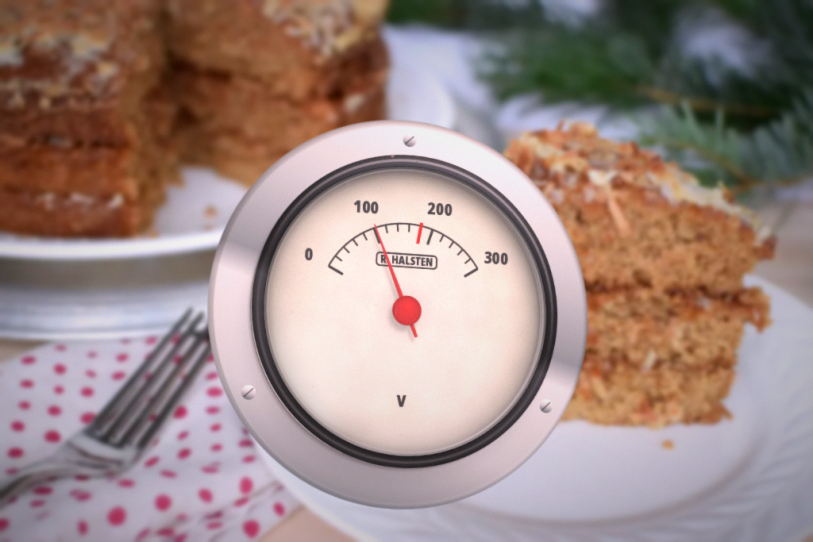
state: 100V
